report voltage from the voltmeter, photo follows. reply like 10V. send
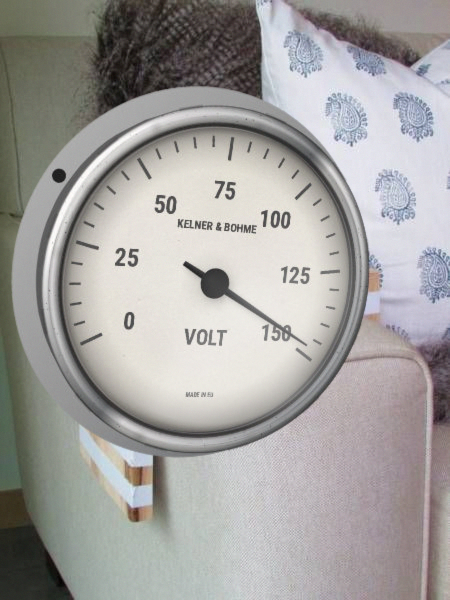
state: 147.5V
